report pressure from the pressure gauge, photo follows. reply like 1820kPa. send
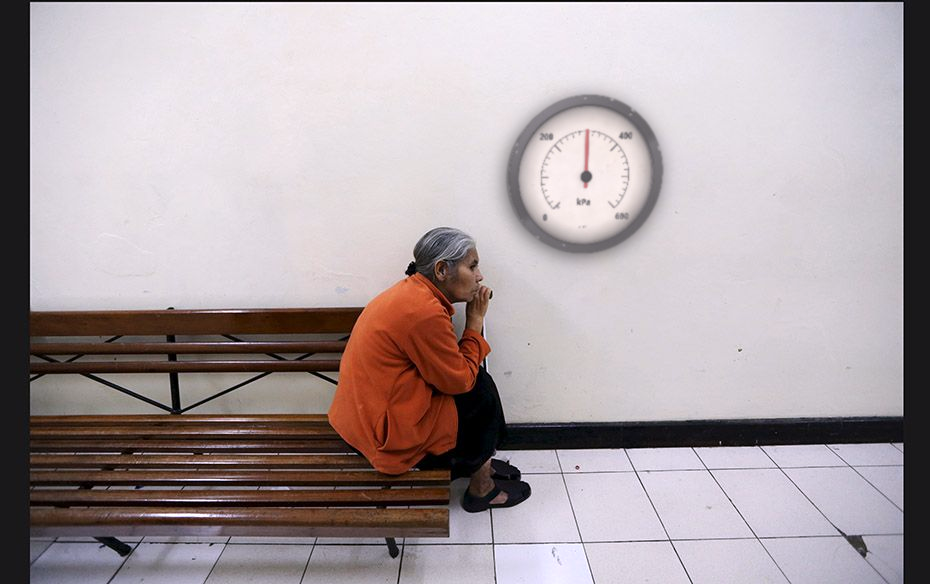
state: 300kPa
